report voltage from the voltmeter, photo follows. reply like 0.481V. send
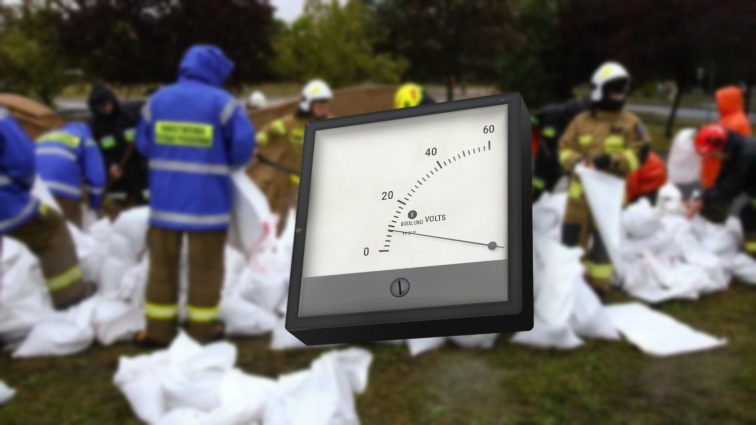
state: 8V
